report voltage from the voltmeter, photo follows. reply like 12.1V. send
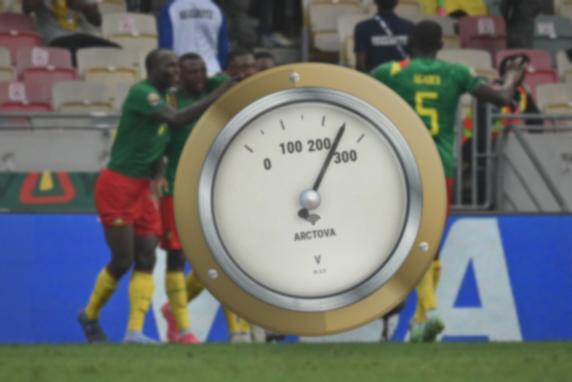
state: 250V
